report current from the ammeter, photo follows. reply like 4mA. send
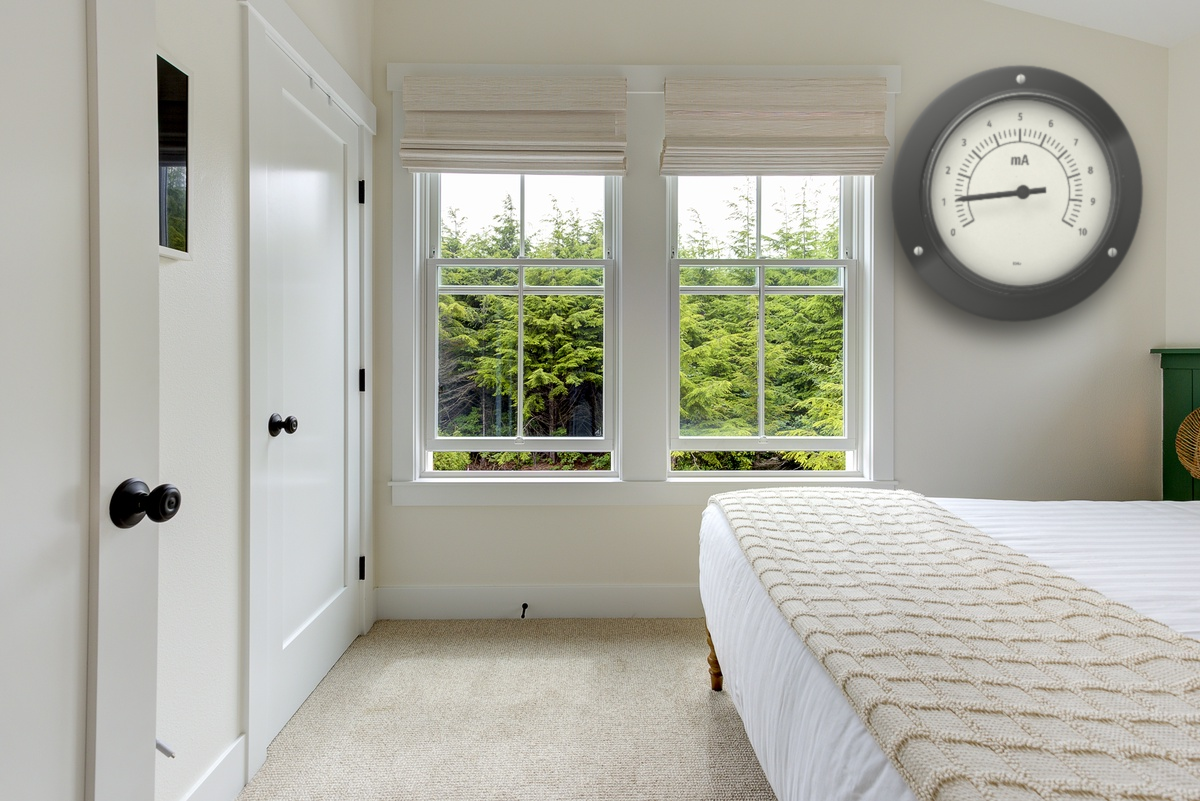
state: 1mA
